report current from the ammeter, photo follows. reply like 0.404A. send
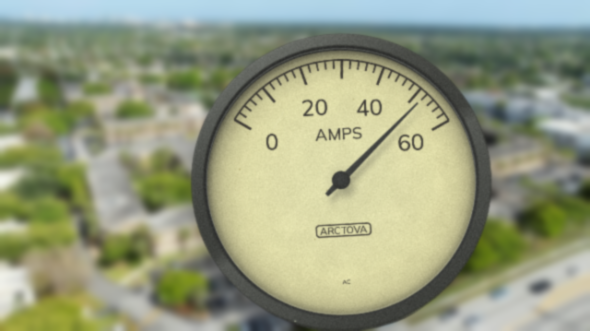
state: 52A
